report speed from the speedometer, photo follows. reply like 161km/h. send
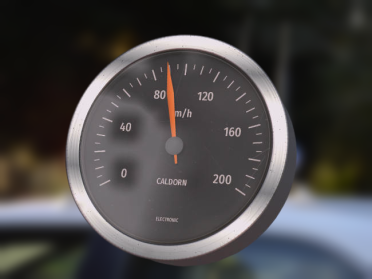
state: 90km/h
